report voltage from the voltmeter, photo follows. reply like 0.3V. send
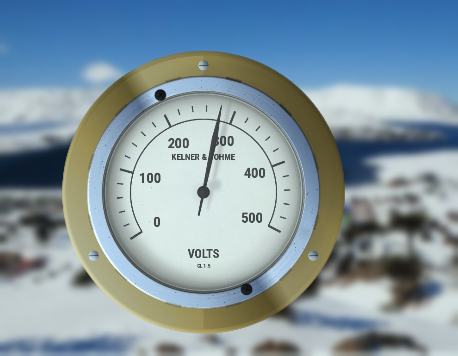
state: 280V
